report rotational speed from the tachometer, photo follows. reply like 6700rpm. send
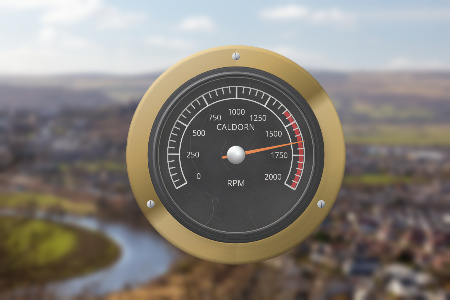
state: 1650rpm
